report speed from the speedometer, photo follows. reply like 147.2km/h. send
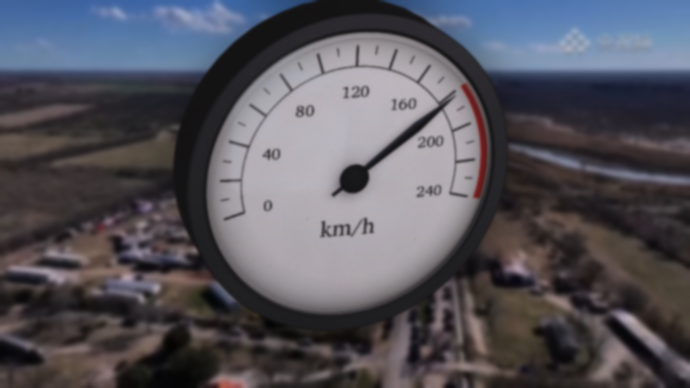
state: 180km/h
